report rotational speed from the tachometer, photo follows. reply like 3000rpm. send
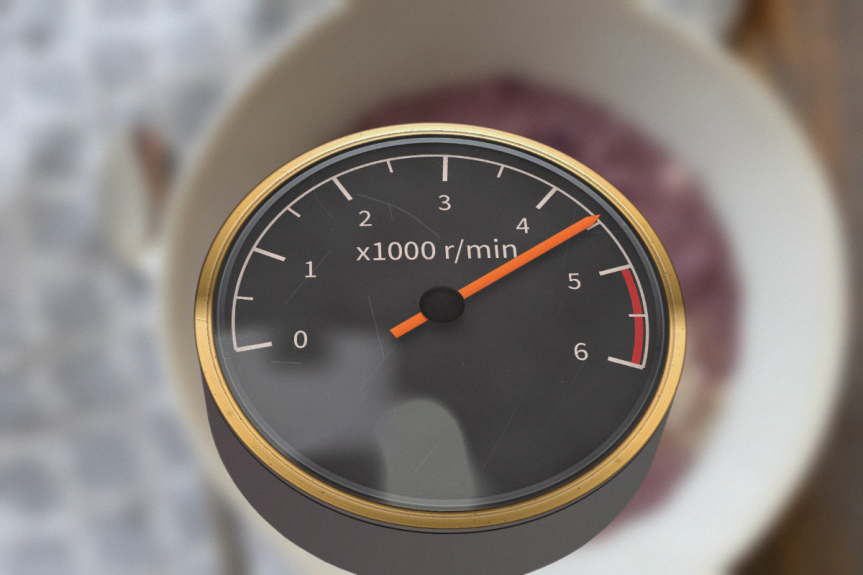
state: 4500rpm
